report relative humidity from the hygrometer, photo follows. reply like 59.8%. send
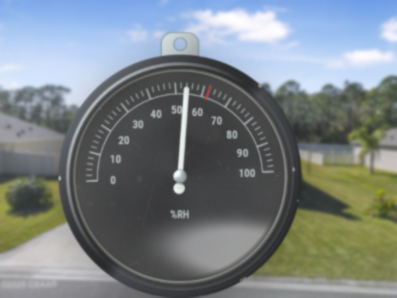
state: 54%
